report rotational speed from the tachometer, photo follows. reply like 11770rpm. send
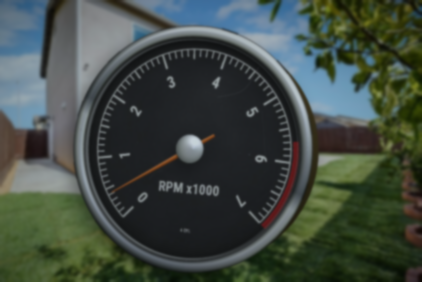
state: 400rpm
